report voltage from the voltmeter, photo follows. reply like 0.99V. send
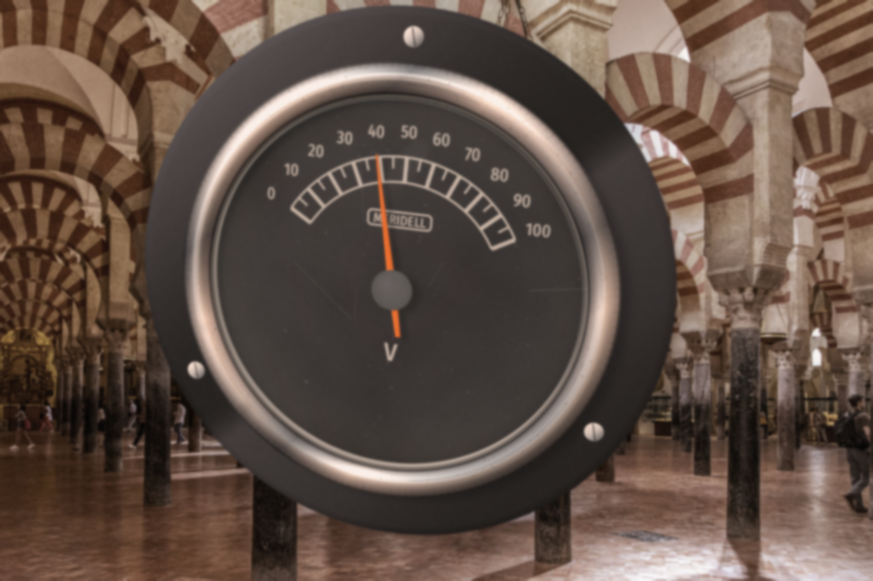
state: 40V
